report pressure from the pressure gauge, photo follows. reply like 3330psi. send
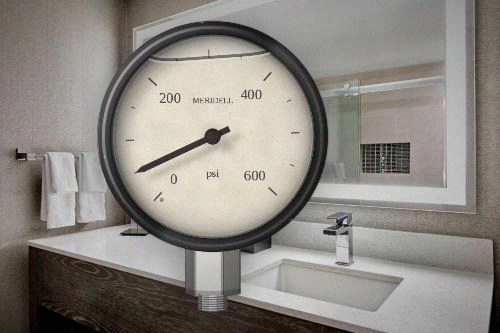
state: 50psi
